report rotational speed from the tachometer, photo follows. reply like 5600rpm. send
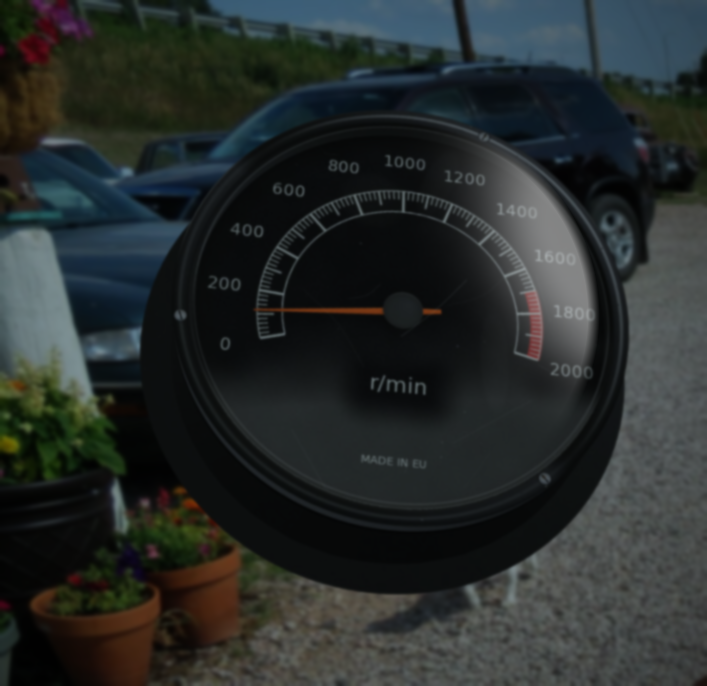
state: 100rpm
